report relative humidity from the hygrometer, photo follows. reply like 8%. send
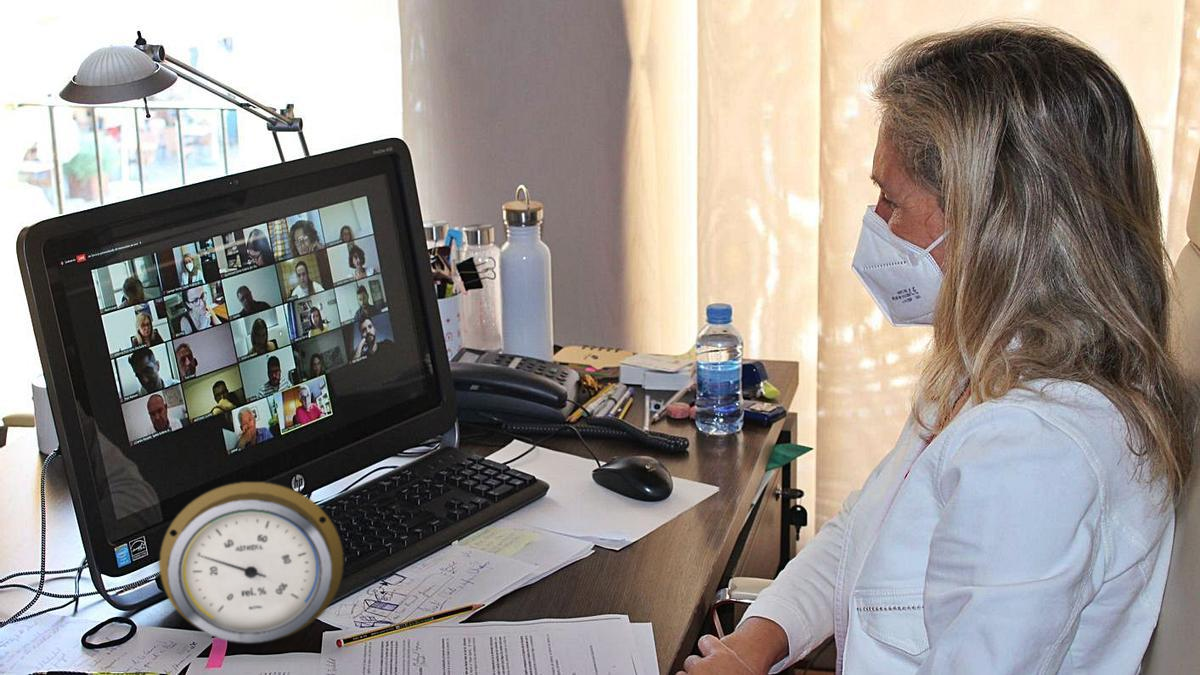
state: 28%
